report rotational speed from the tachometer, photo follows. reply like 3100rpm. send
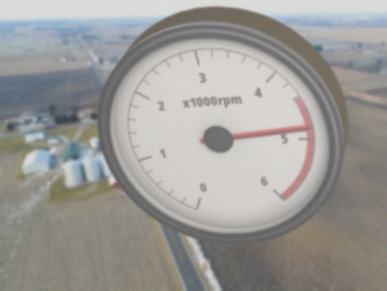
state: 4800rpm
